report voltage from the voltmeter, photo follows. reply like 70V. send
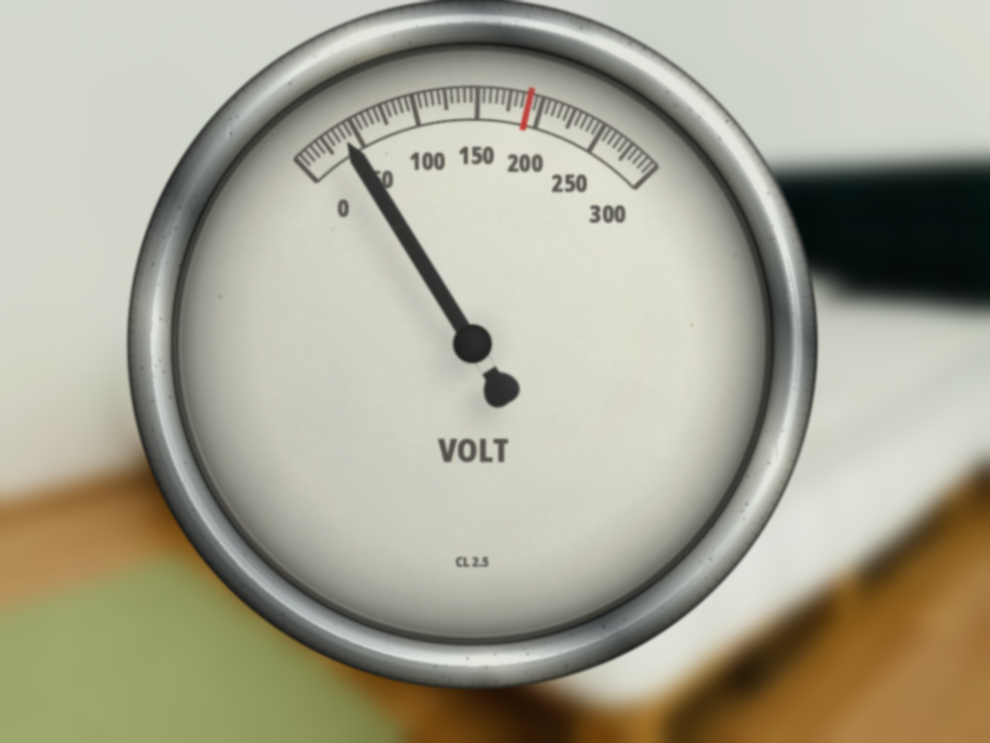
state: 40V
